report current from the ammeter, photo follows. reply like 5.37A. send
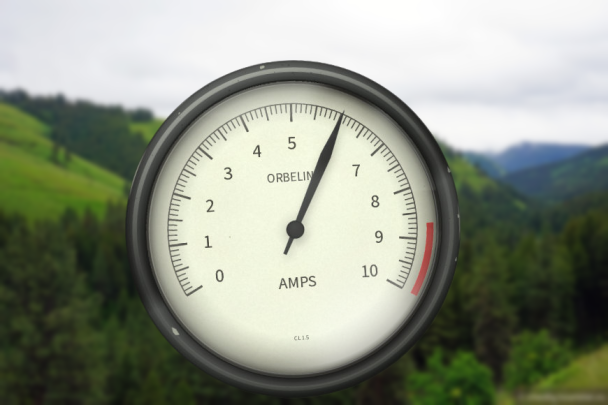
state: 6A
